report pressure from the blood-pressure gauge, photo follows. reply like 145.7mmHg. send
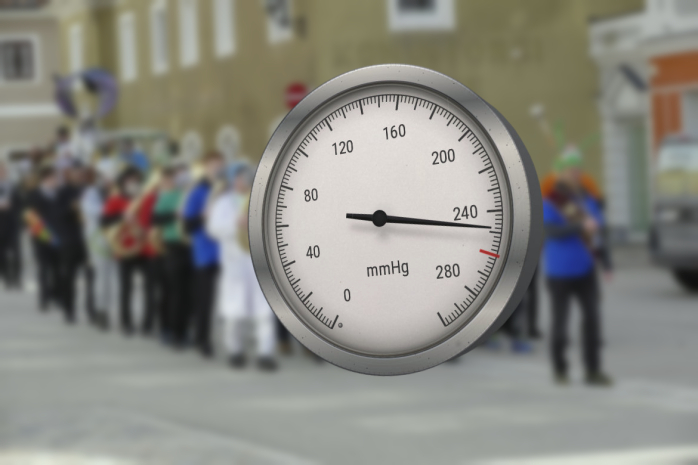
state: 248mmHg
